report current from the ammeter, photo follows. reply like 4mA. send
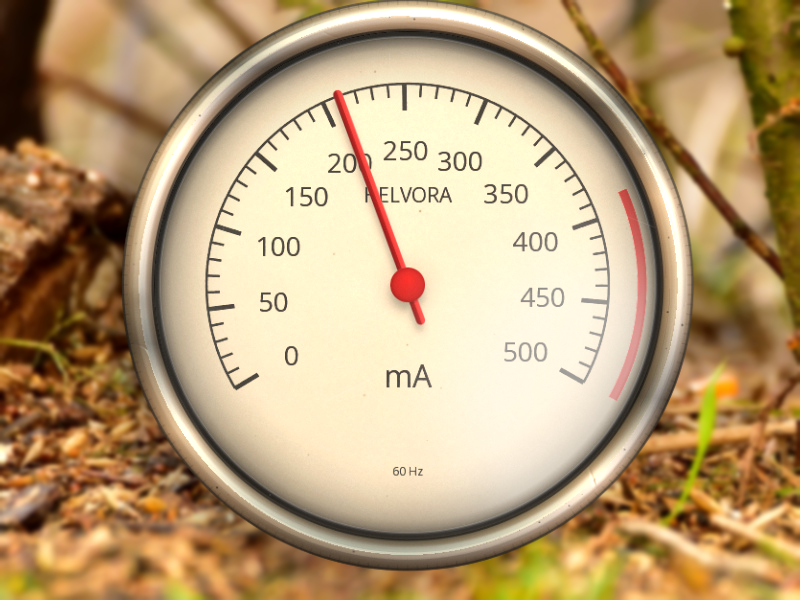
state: 210mA
